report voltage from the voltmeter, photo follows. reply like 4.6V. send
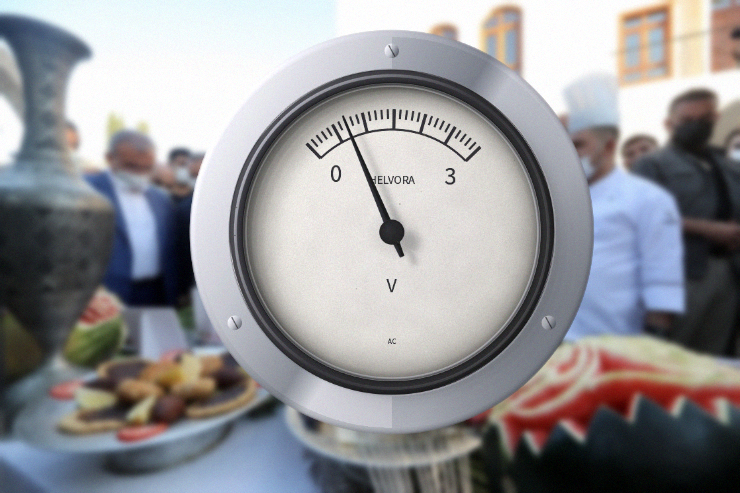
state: 0.7V
